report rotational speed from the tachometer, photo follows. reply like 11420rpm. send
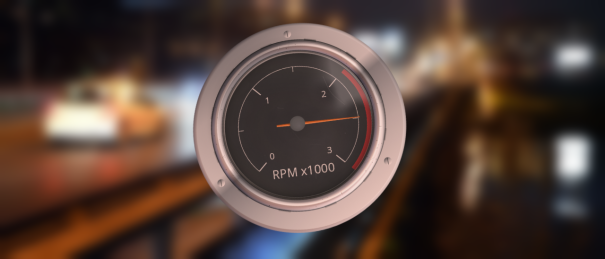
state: 2500rpm
